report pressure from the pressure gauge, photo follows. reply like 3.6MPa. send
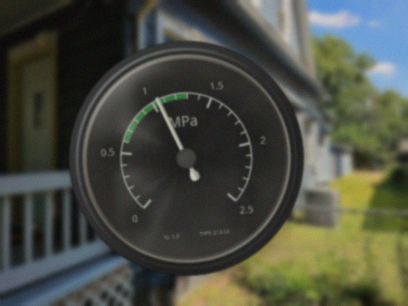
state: 1.05MPa
